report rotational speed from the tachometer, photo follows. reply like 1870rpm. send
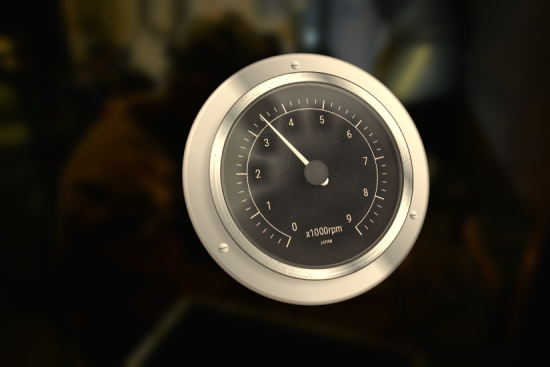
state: 3400rpm
